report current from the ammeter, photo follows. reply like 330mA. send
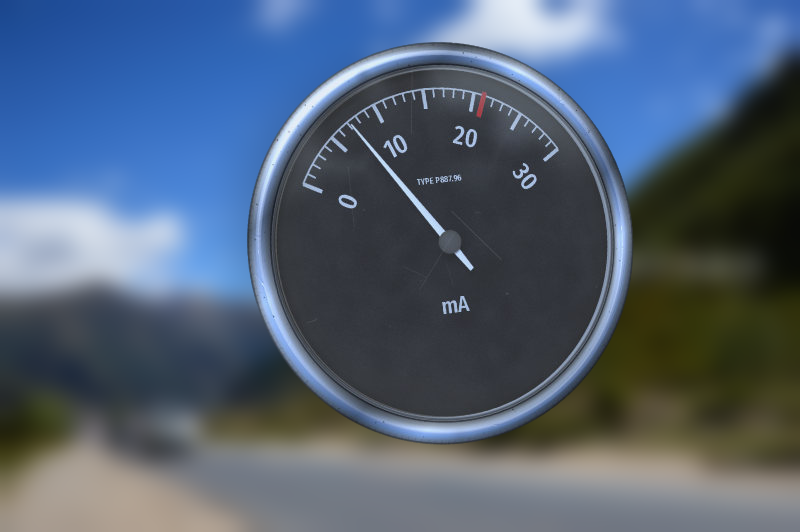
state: 7mA
